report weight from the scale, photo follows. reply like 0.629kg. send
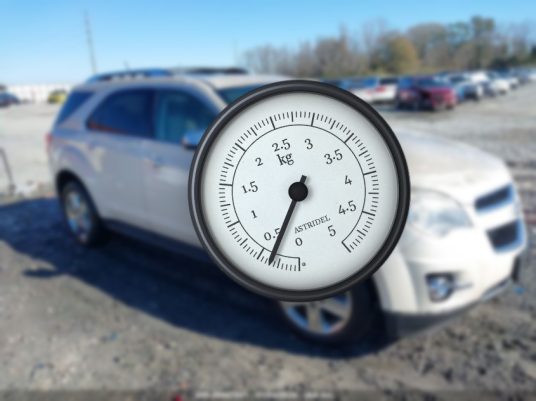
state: 0.35kg
